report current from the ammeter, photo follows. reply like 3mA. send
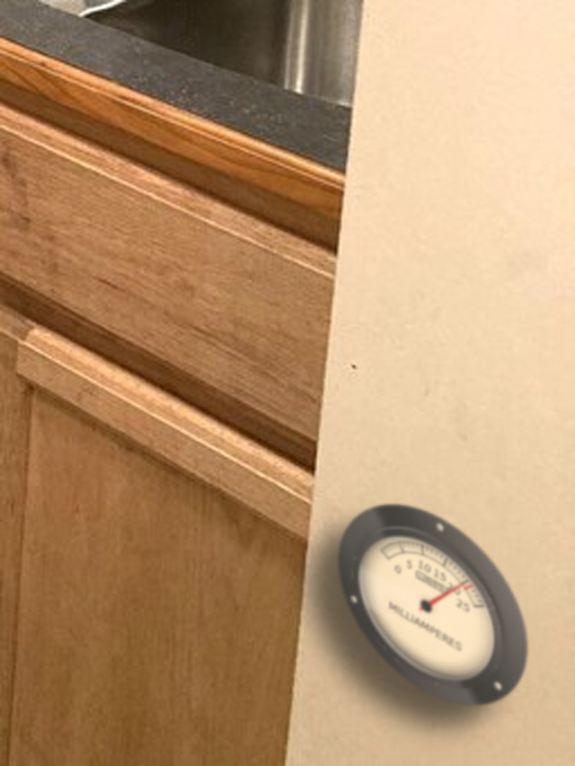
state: 20mA
